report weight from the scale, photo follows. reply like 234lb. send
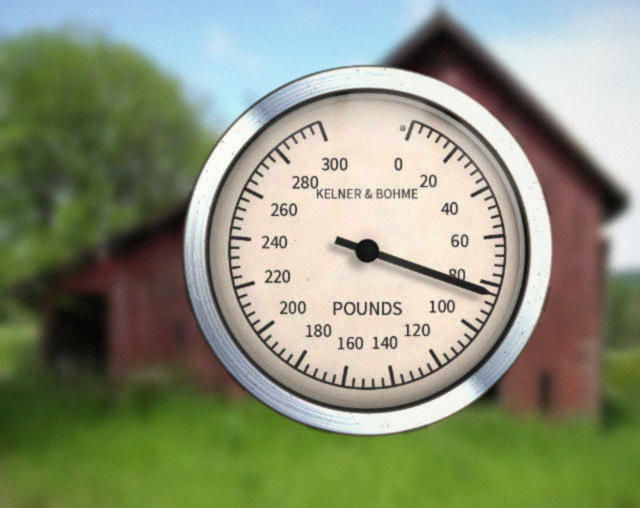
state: 84lb
